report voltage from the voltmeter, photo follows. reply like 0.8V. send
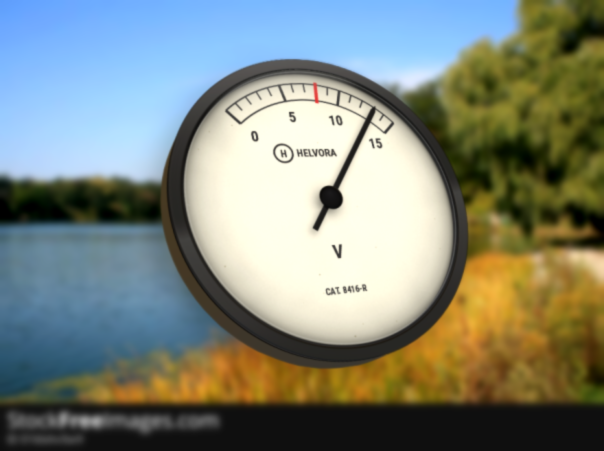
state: 13V
